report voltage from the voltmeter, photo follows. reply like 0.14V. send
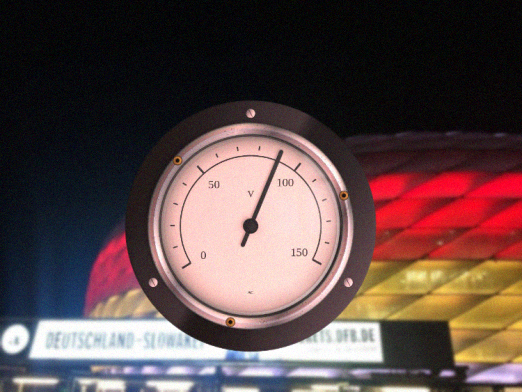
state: 90V
